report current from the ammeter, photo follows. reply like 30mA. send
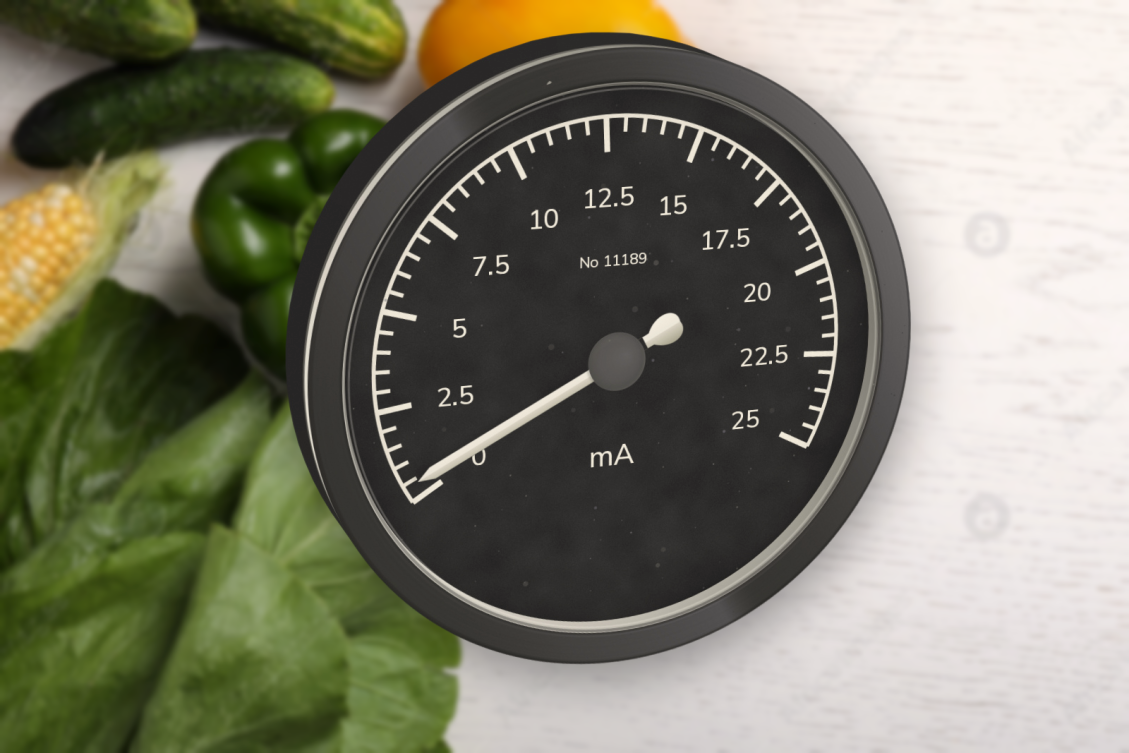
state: 0.5mA
